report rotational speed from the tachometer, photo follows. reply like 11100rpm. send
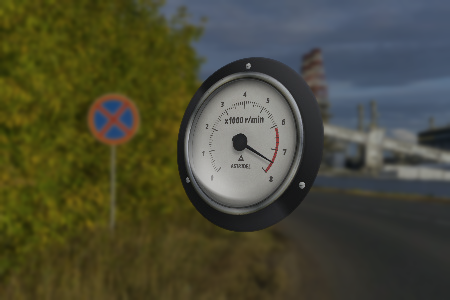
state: 7500rpm
